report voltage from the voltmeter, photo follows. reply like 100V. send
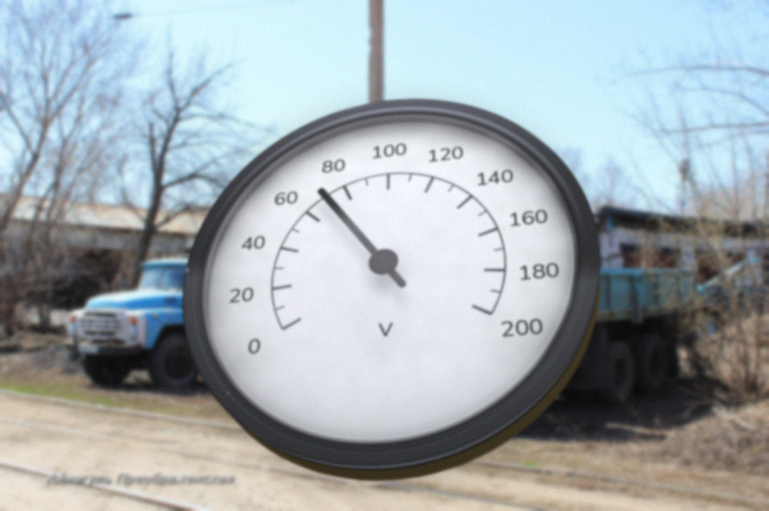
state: 70V
